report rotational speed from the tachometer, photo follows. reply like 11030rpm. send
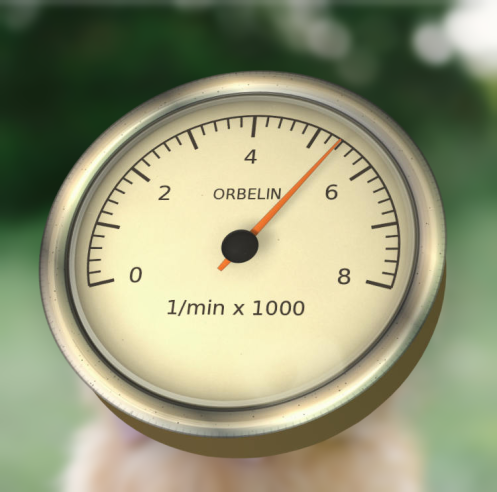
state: 5400rpm
